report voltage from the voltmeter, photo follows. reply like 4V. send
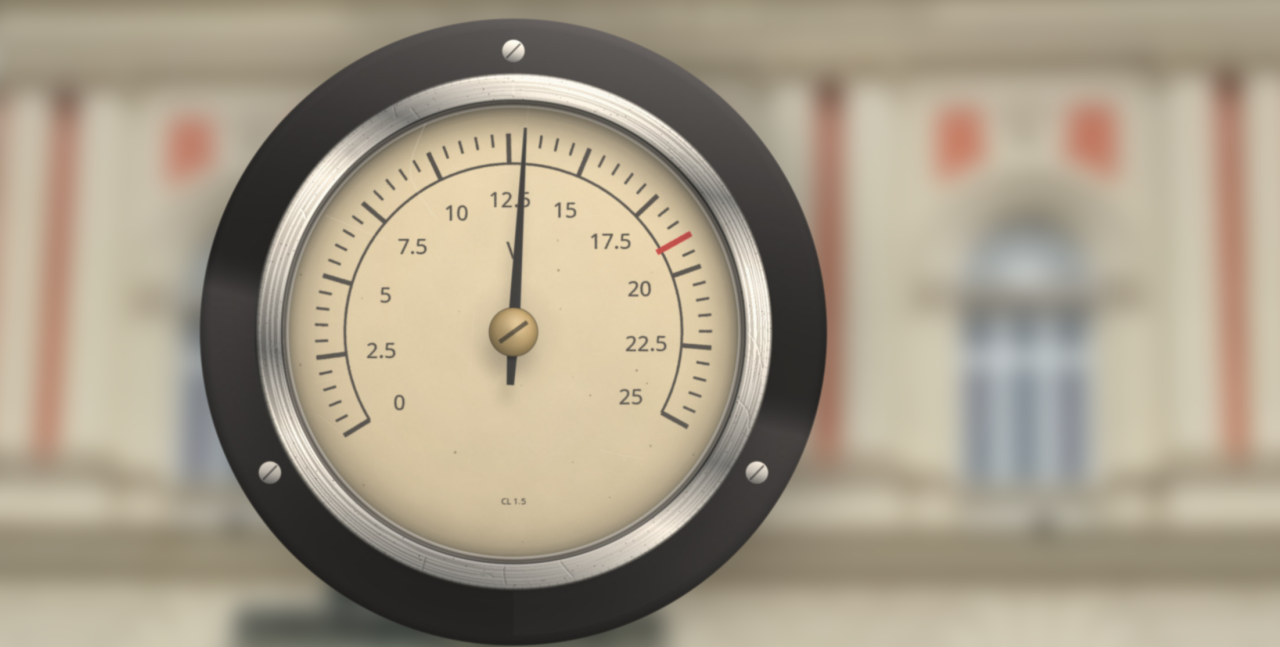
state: 13V
